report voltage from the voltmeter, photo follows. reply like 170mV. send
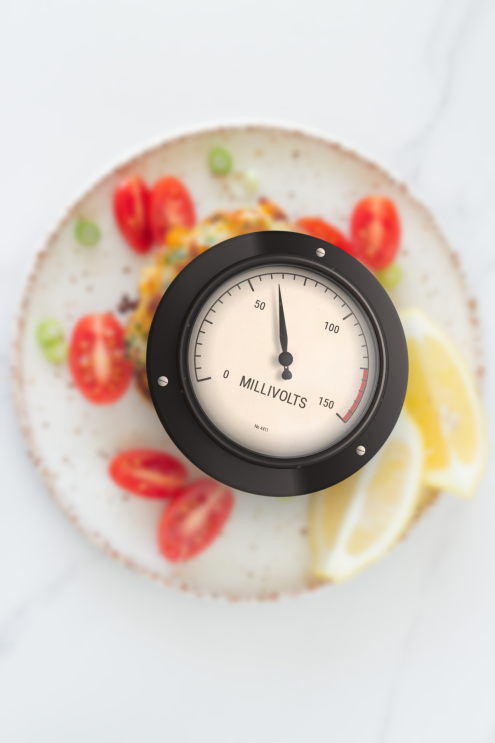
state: 62.5mV
